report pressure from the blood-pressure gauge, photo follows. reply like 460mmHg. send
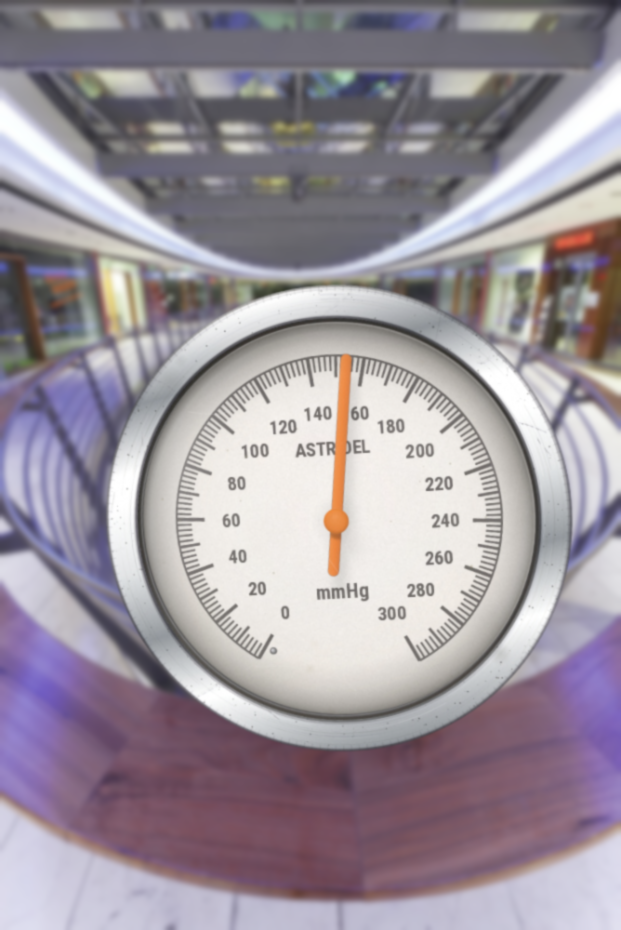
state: 154mmHg
